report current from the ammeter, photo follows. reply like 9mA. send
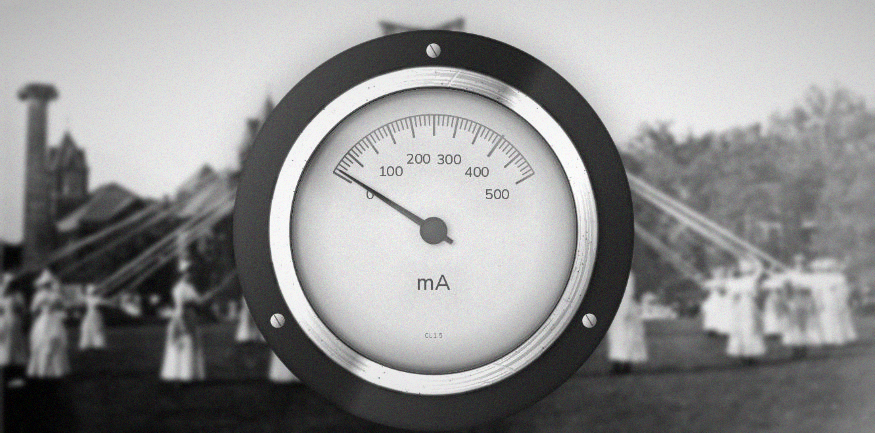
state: 10mA
